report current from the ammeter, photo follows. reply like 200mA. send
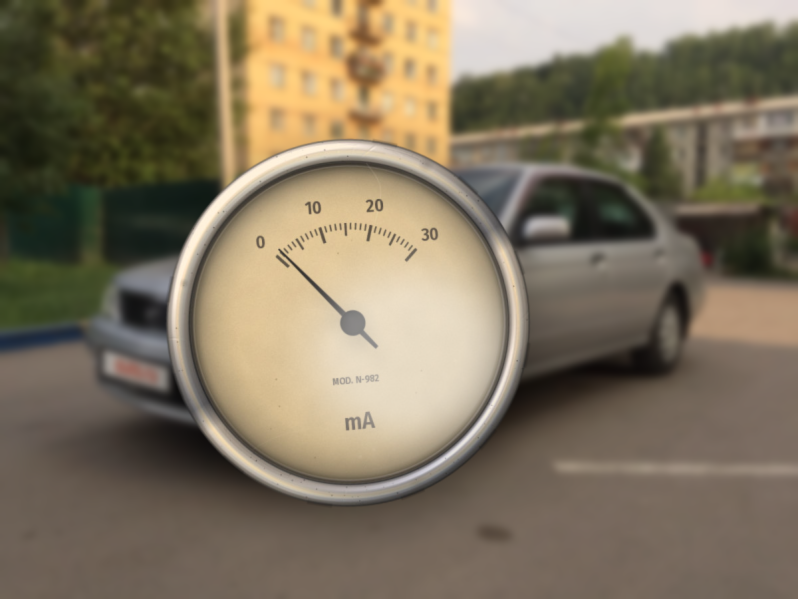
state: 1mA
